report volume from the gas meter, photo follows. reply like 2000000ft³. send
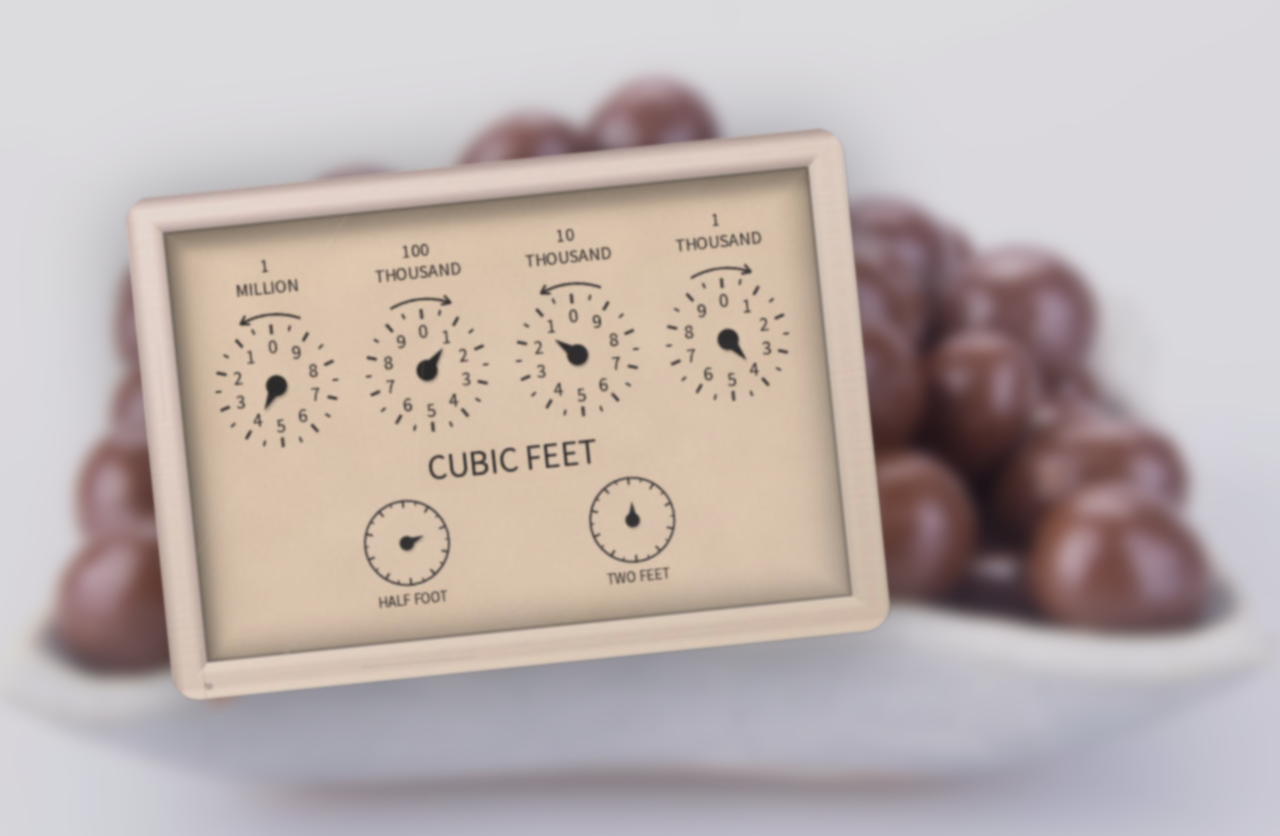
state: 411400ft³
